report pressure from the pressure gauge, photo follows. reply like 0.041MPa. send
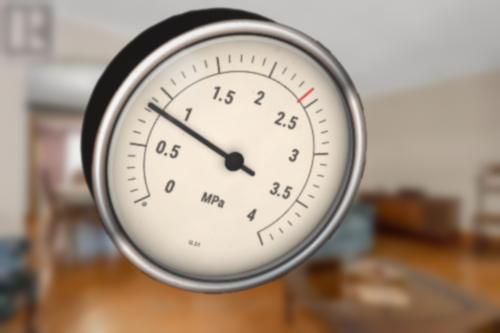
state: 0.85MPa
